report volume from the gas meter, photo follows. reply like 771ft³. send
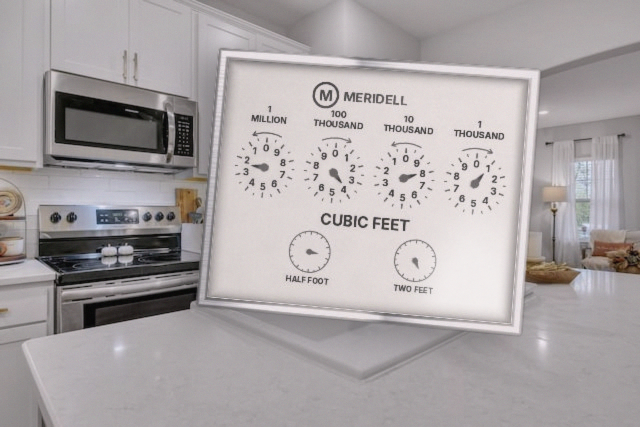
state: 238100ft³
